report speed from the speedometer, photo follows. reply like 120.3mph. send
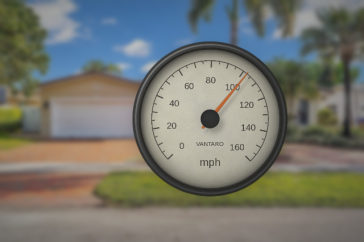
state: 102.5mph
